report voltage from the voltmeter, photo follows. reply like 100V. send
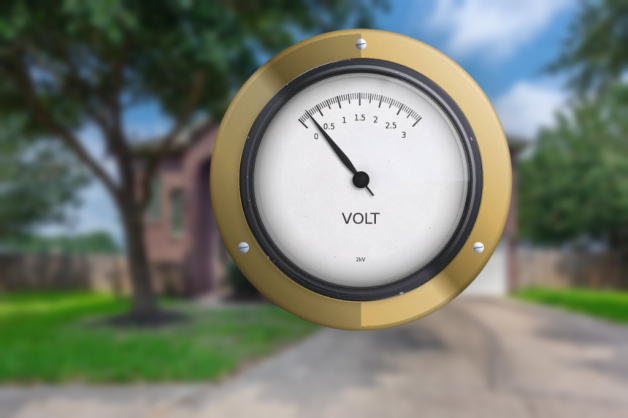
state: 0.25V
